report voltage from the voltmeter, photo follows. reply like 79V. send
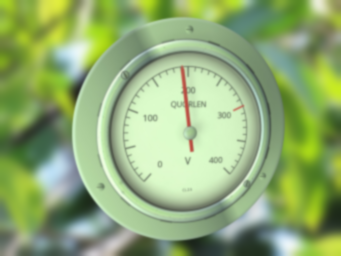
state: 190V
